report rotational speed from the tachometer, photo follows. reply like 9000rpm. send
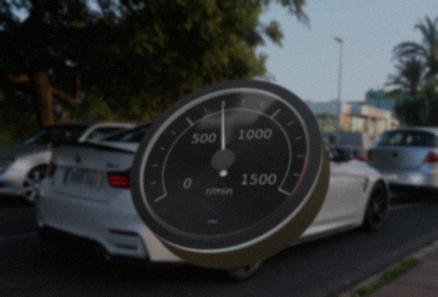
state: 700rpm
